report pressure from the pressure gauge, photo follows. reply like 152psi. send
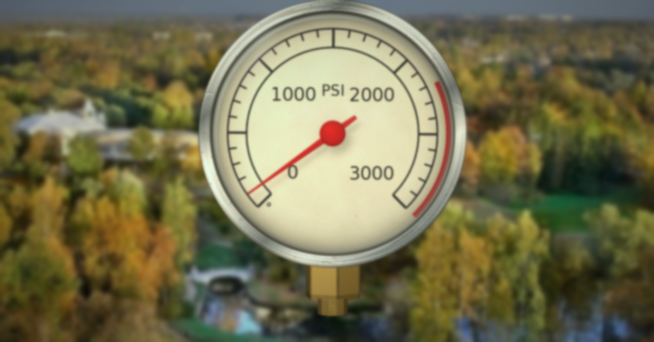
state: 100psi
